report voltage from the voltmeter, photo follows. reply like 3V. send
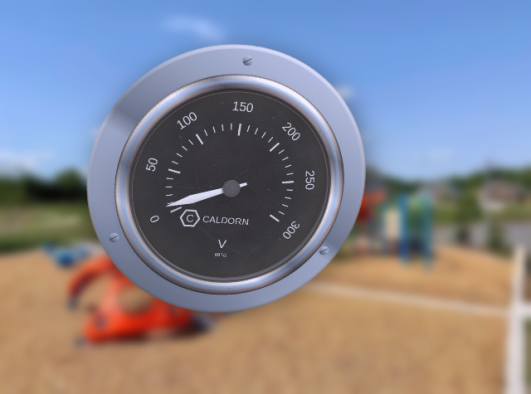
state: 10V
